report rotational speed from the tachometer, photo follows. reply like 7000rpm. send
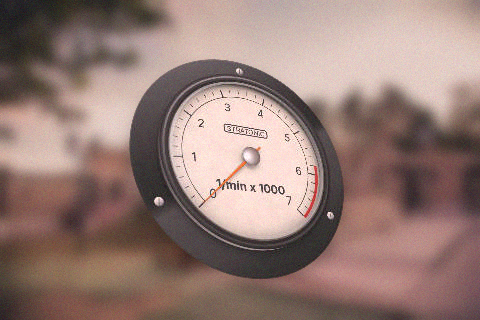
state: 0rpm
